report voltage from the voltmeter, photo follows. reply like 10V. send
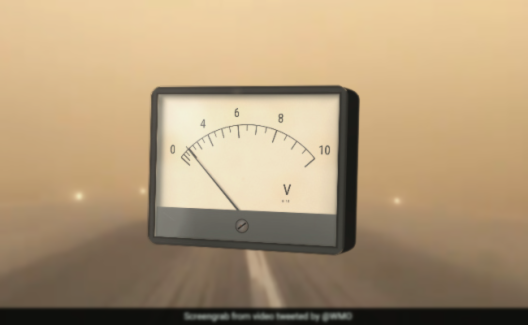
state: 2V
